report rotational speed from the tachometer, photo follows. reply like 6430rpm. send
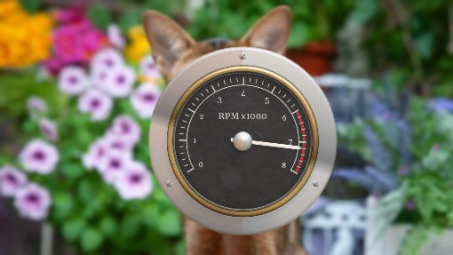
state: 7200rpm
